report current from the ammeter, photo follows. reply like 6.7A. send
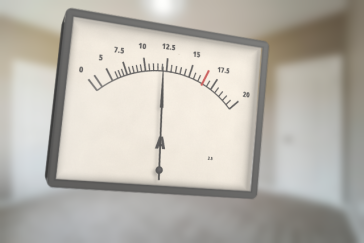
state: 12A
